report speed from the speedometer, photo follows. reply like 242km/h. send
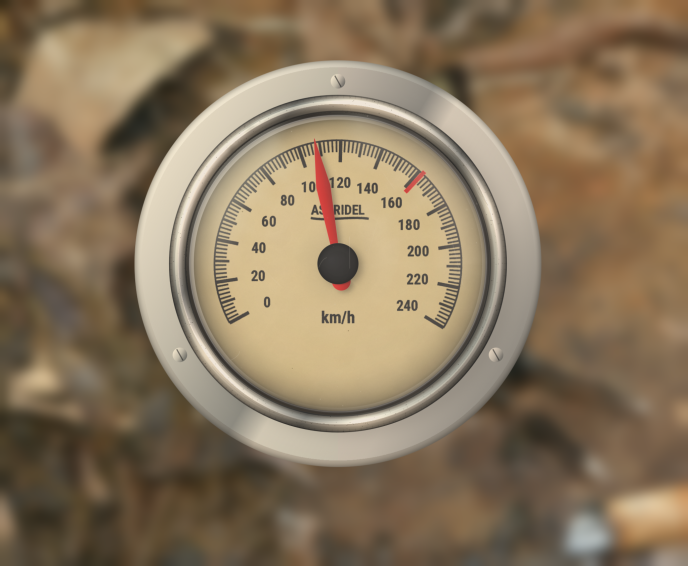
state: 108km/h
